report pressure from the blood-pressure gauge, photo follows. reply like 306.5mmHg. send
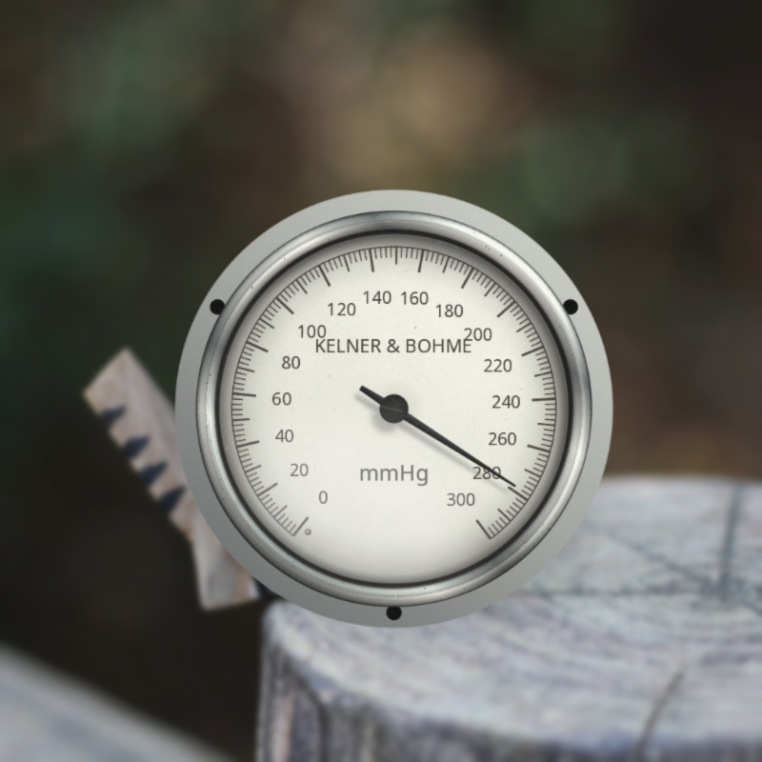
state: 278mmHg
